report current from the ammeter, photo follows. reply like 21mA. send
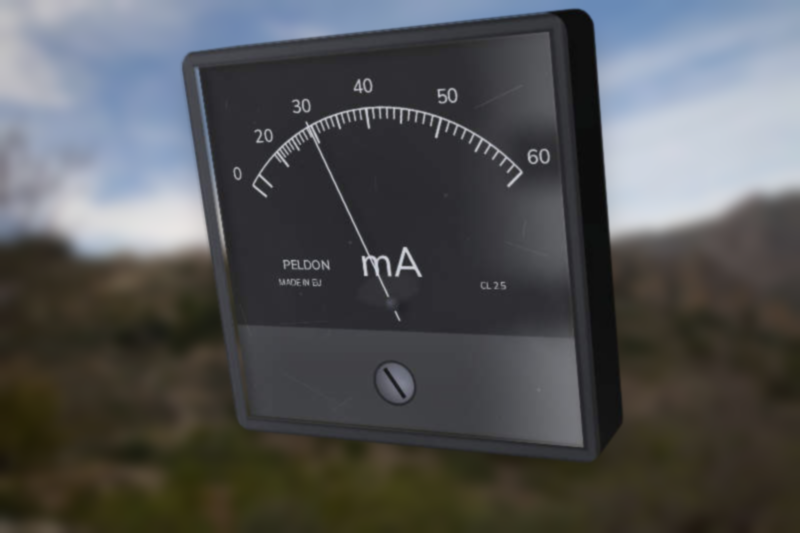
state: 30mA
